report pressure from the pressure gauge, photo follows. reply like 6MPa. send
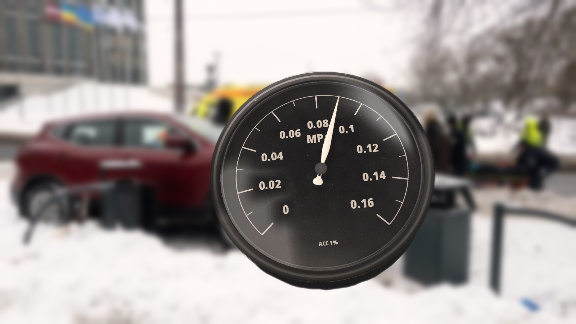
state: 0.09MPa
